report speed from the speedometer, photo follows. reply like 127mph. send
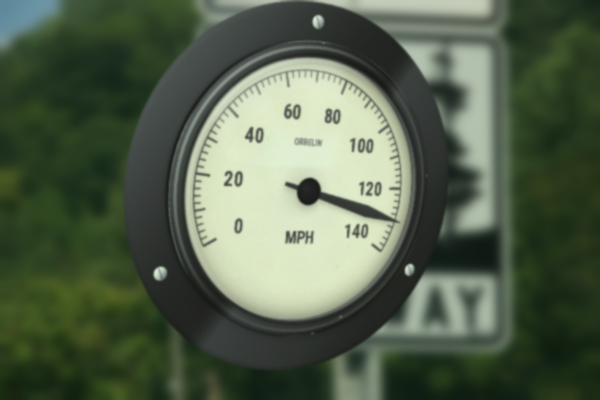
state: 130mph
